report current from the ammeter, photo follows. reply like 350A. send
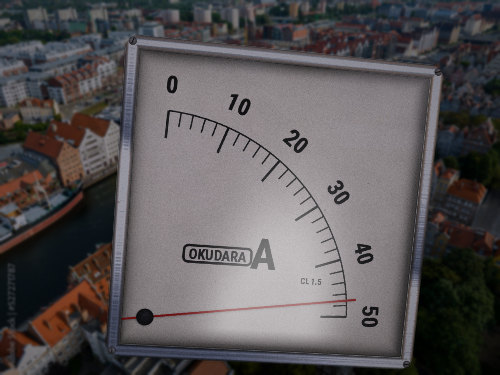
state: 47A
